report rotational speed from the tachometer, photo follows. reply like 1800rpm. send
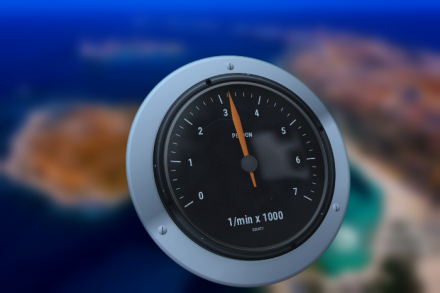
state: 3200rpm
